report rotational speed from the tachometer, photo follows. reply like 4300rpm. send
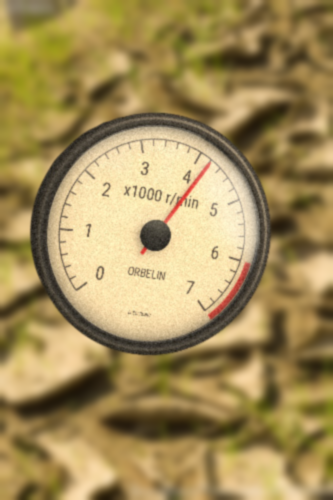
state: 4200rpm
